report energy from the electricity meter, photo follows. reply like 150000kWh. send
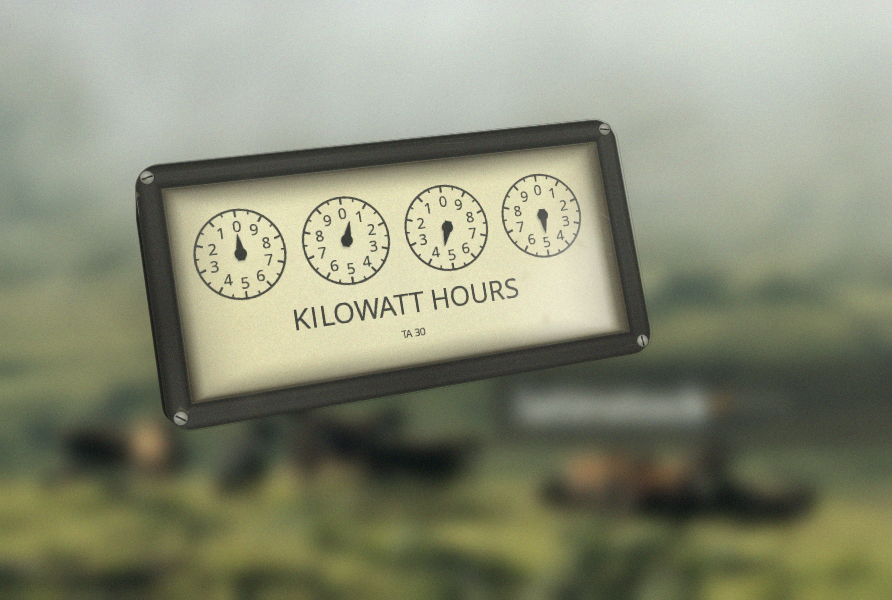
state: 45kWh
